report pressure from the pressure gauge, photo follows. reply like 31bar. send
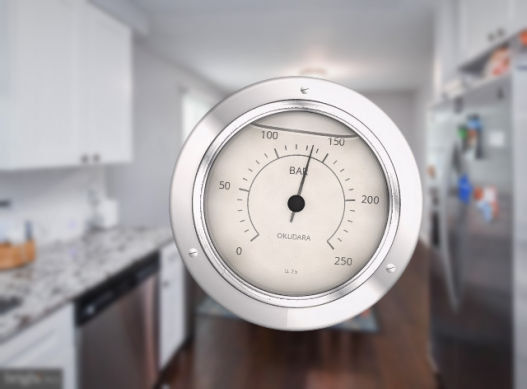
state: 135bar
